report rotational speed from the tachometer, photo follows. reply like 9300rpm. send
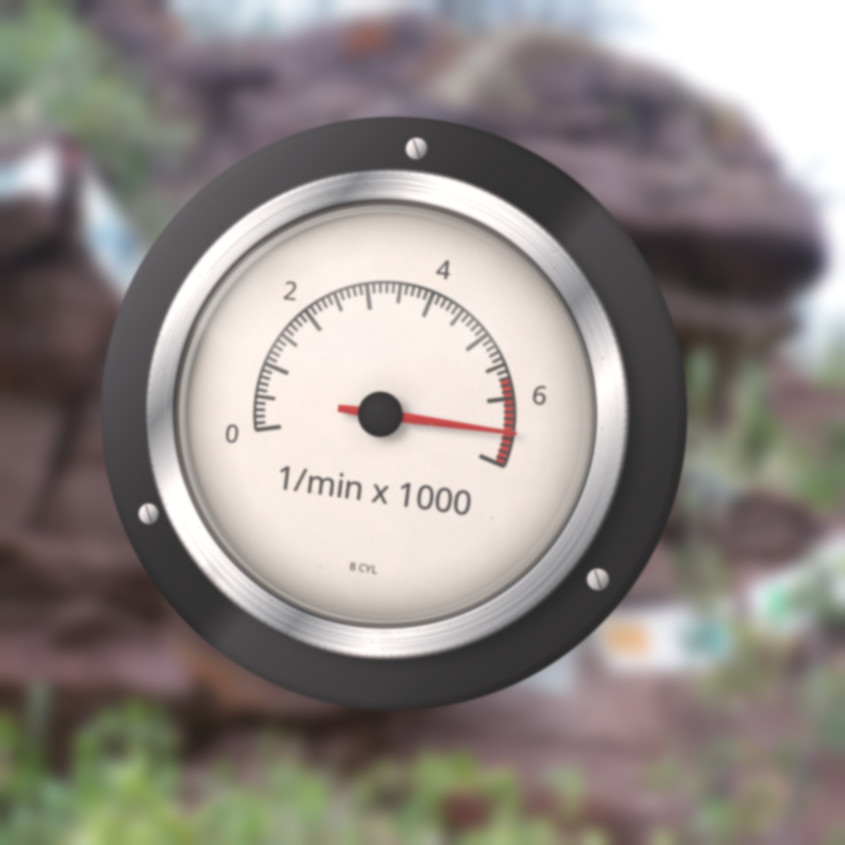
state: 6500rpm
